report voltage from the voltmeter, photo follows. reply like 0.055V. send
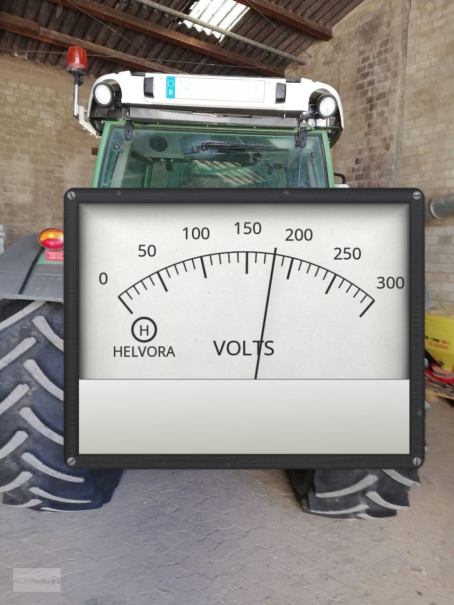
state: 180V
